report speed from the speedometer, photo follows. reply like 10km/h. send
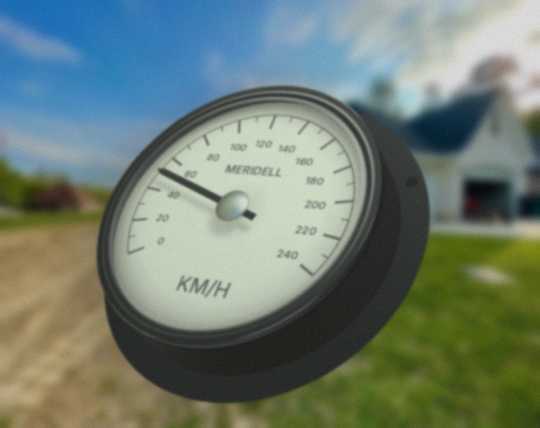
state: 50km/h
